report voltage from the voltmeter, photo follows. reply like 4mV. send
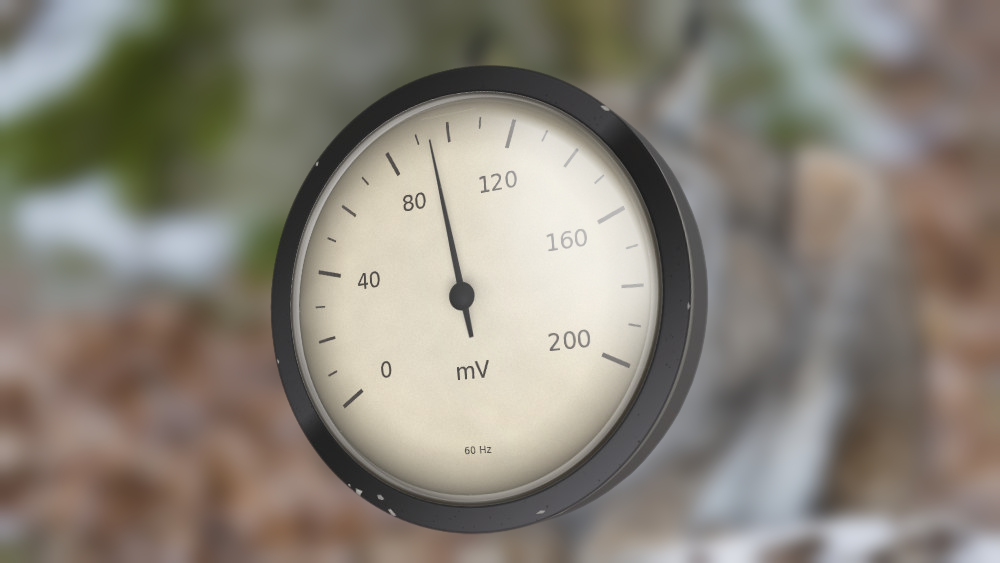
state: 95mV
